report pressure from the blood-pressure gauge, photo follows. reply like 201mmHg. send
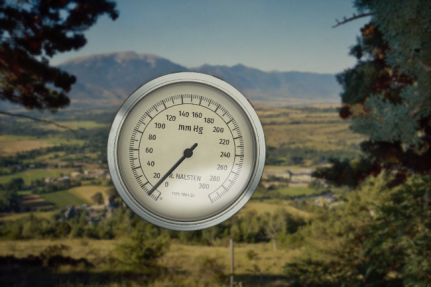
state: 10mmHg
